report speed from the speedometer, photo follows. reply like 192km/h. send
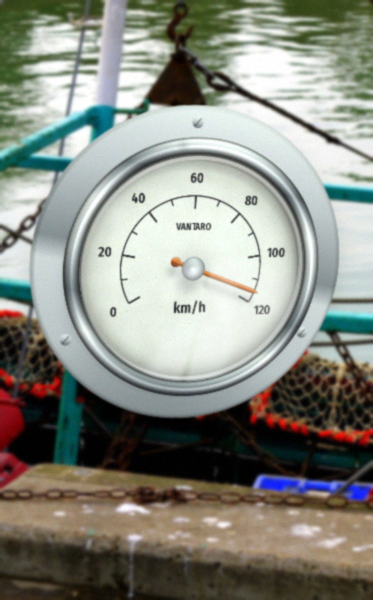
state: 115km/h
